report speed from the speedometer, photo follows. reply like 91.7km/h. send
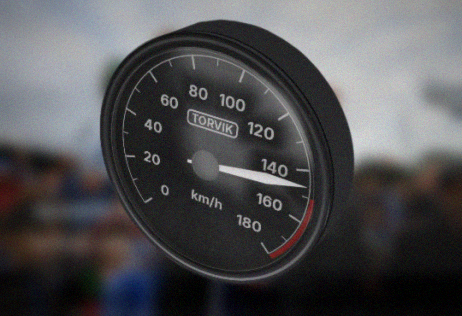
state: 145km/h
